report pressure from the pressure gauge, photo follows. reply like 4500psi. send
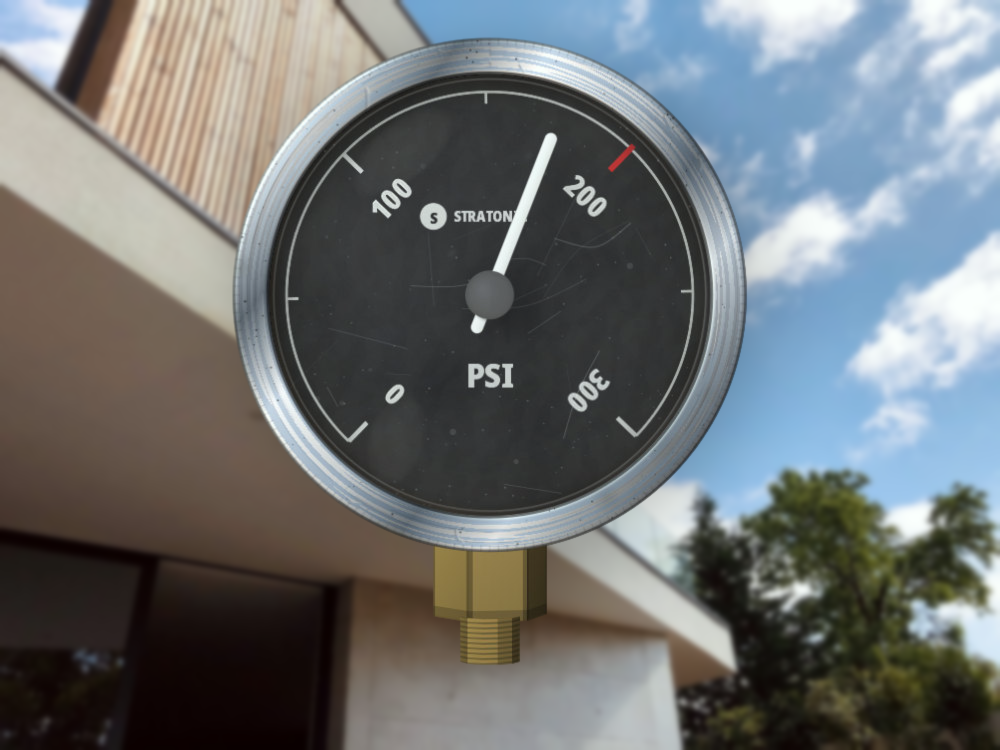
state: 175psi
